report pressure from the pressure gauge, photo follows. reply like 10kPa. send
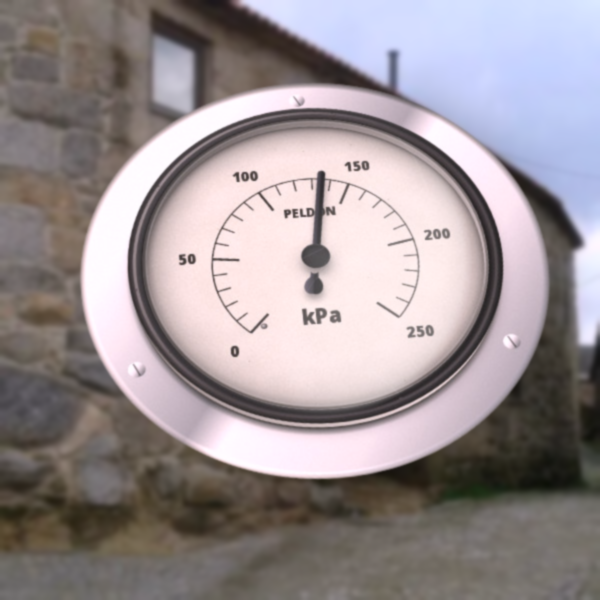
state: 135kPa
